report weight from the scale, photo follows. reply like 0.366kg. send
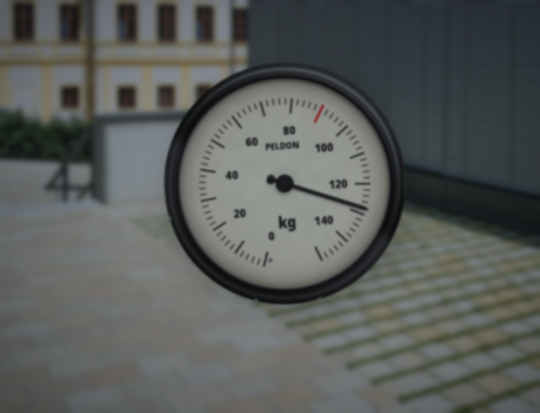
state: 128kg
